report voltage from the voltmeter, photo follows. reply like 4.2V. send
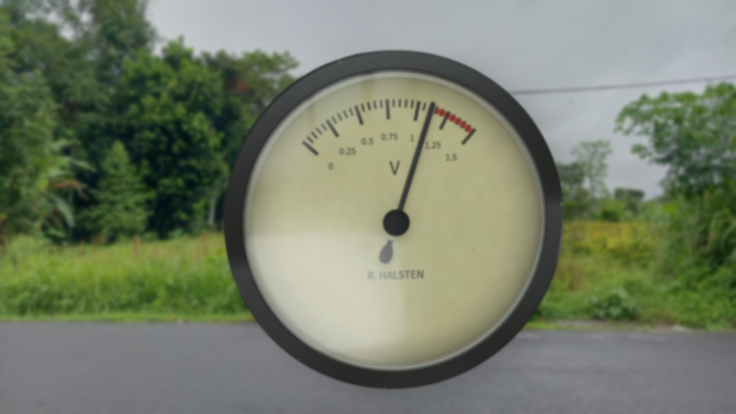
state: 1.1V
